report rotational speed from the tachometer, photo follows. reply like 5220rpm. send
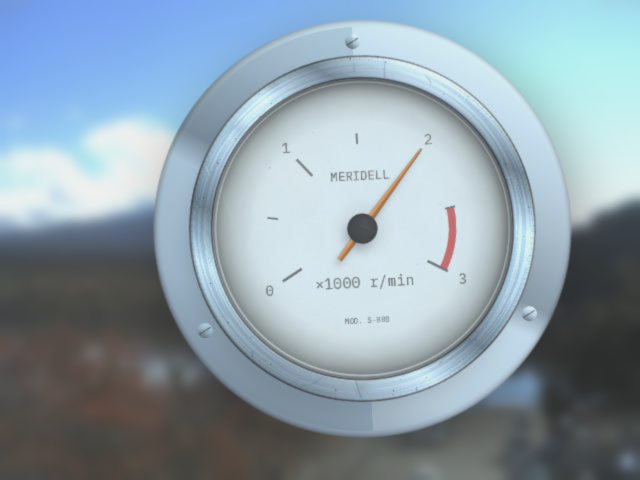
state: 2000rpm
